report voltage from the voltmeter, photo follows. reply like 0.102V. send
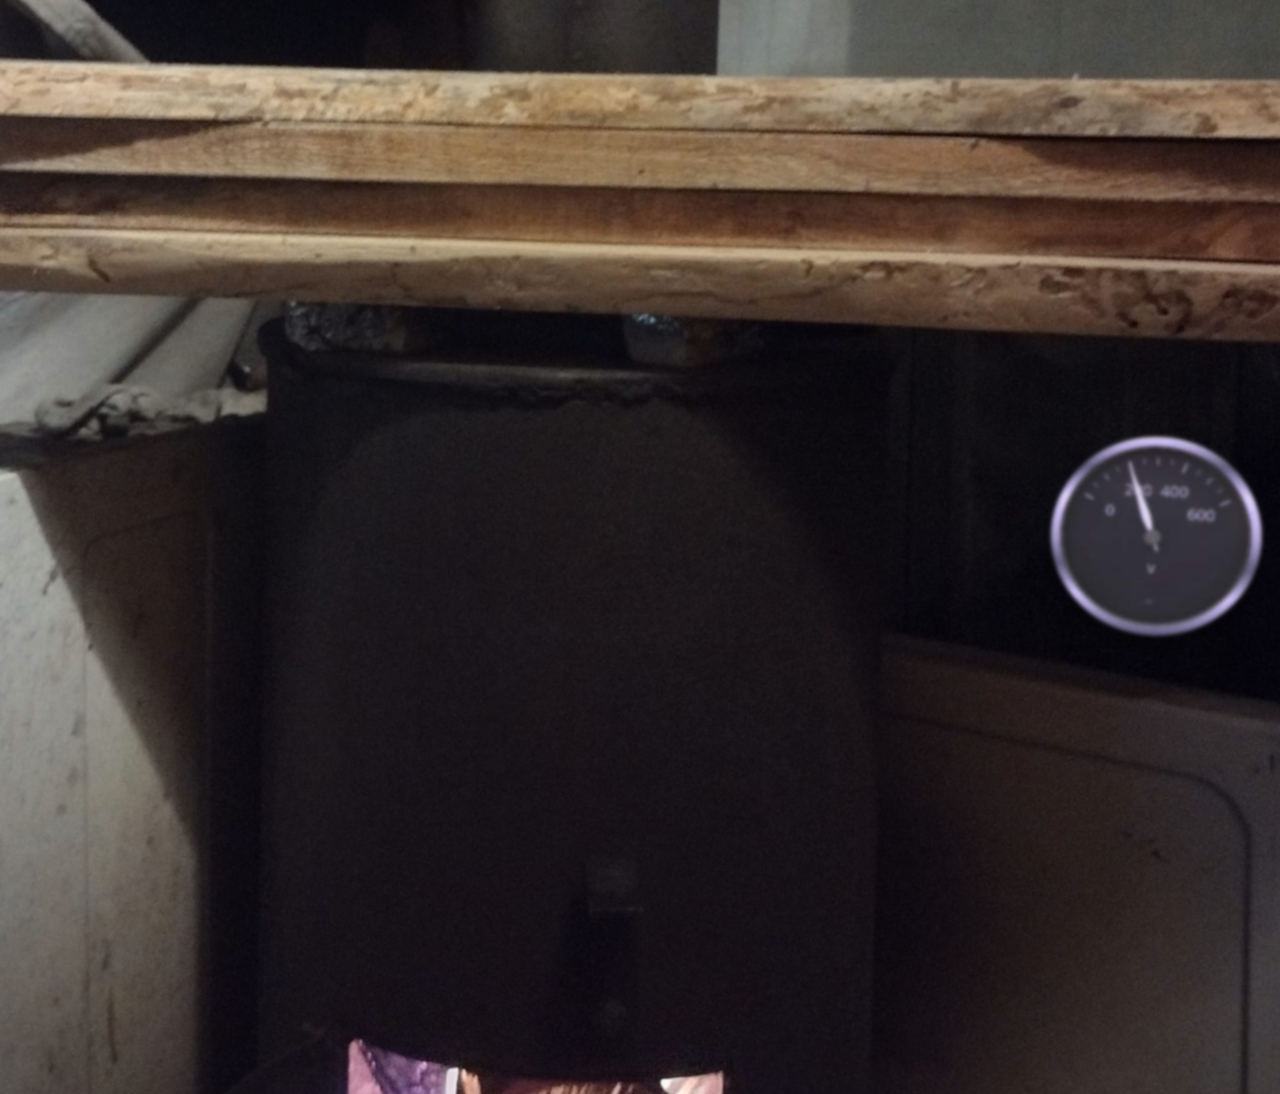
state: 200V
